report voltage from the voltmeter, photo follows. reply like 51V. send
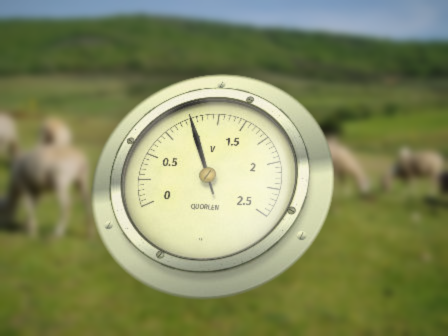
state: 1V
